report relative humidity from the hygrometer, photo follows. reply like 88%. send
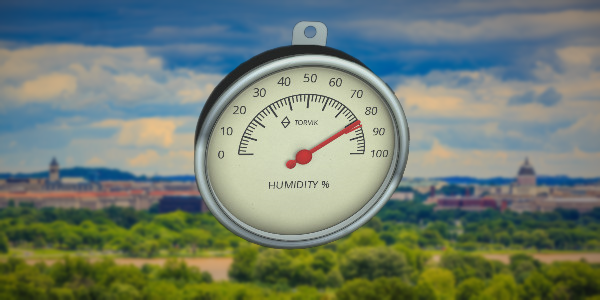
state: 80%
